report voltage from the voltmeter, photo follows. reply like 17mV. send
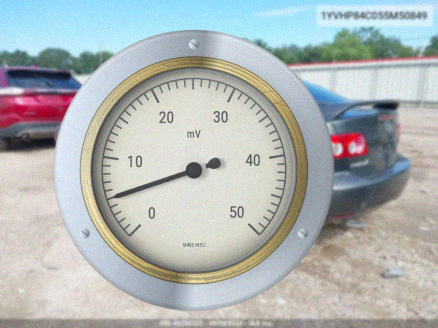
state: 5mV
